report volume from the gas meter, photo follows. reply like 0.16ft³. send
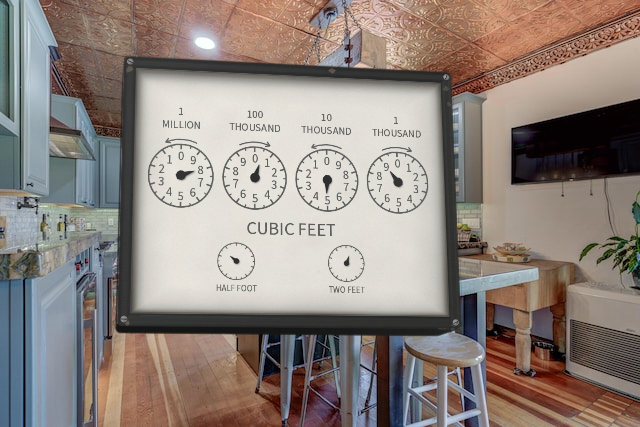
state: 804900ft³
